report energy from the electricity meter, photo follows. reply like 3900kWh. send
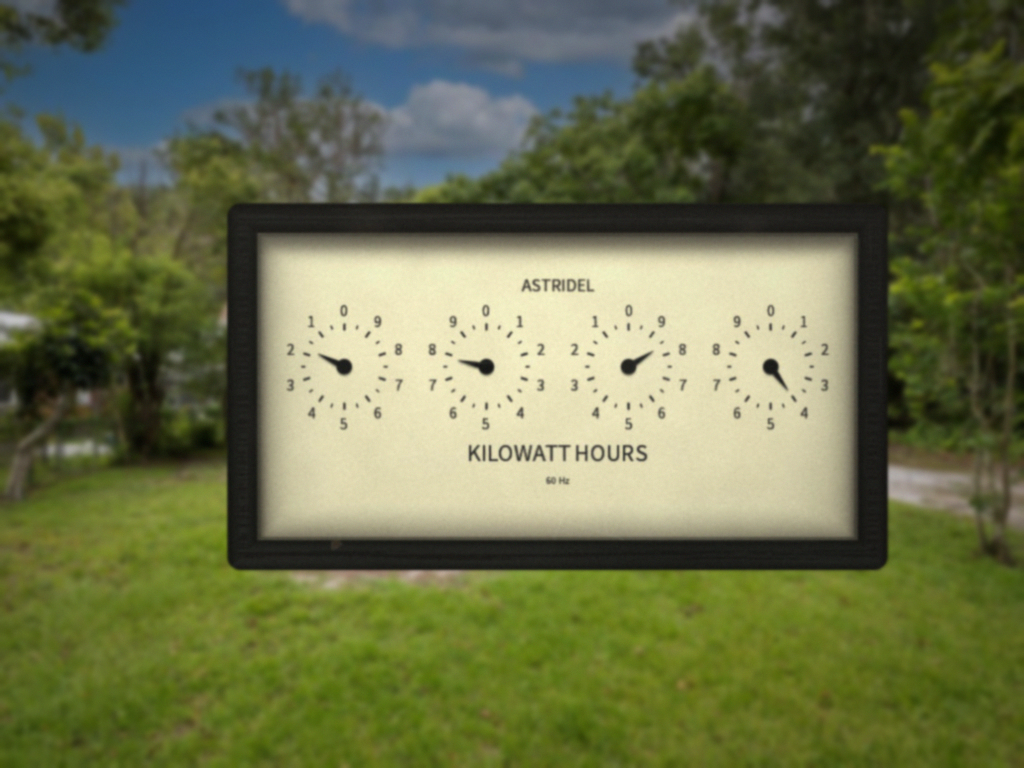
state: 1784kWh
